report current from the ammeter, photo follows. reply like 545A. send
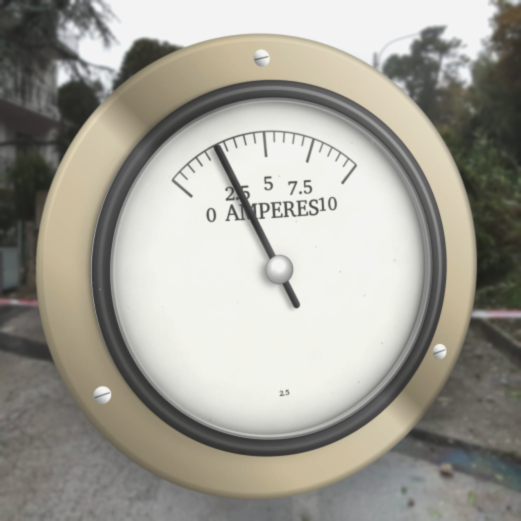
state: 2.5A
